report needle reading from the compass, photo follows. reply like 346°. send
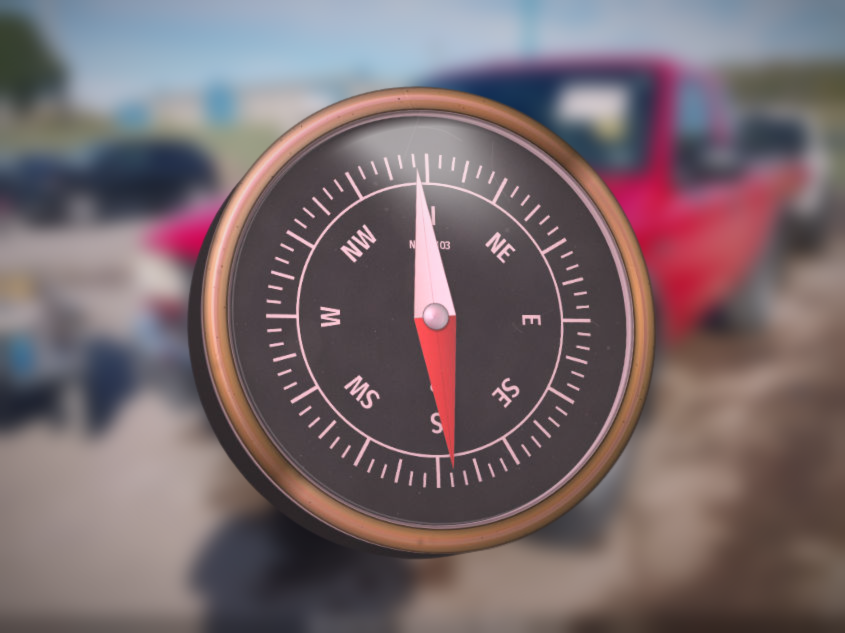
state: 175°
